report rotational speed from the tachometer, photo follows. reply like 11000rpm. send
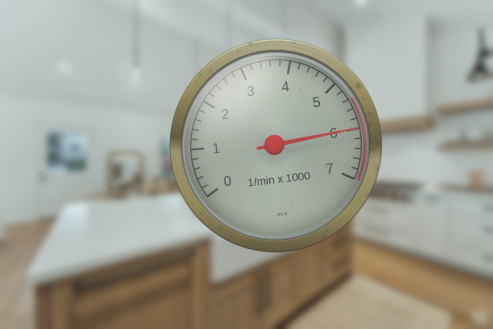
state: 6000rpm
